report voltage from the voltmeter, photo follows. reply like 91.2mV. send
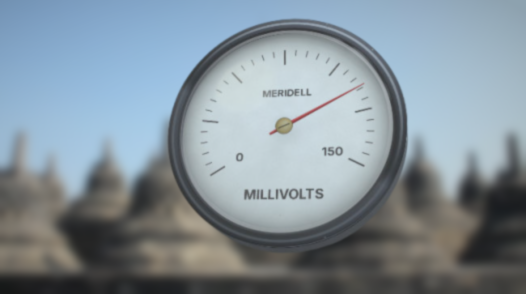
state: 115mV
